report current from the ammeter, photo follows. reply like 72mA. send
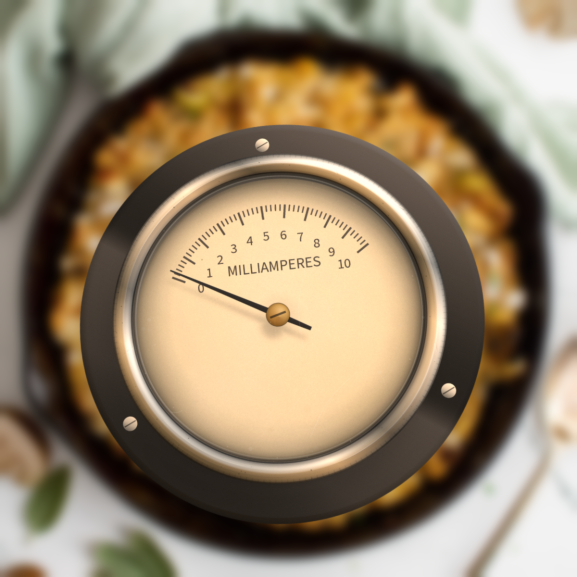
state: 0.2mA
